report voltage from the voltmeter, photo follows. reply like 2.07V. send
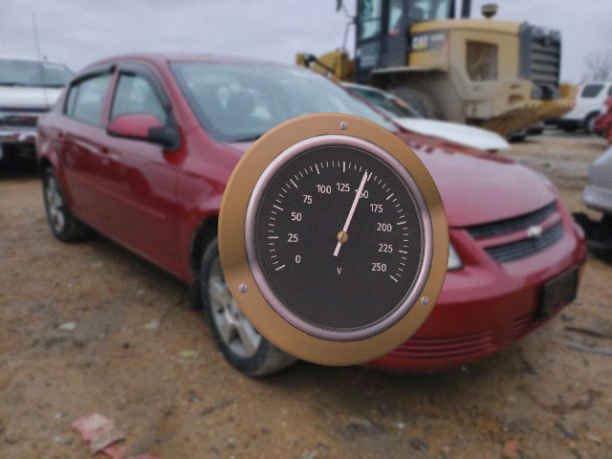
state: 145V
